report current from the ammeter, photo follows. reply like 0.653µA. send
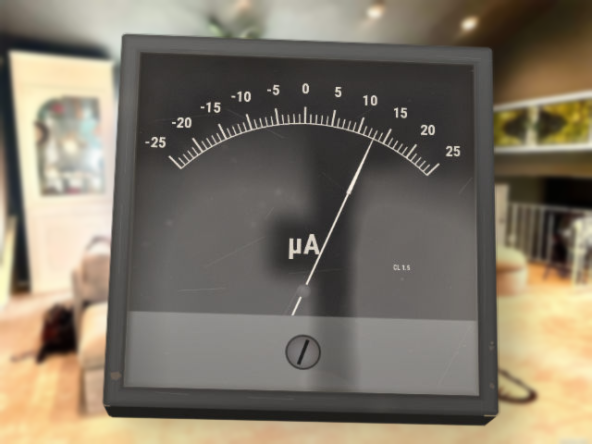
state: 13µA
